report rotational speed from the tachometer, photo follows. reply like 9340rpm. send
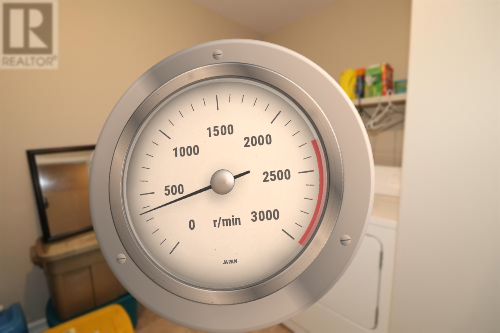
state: 350rpm
